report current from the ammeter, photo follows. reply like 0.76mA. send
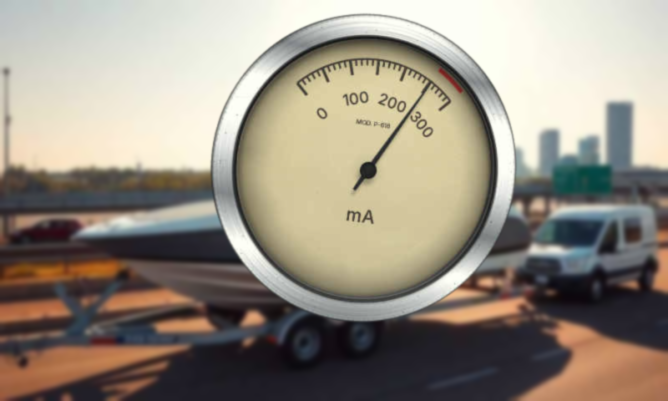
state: 250mA
